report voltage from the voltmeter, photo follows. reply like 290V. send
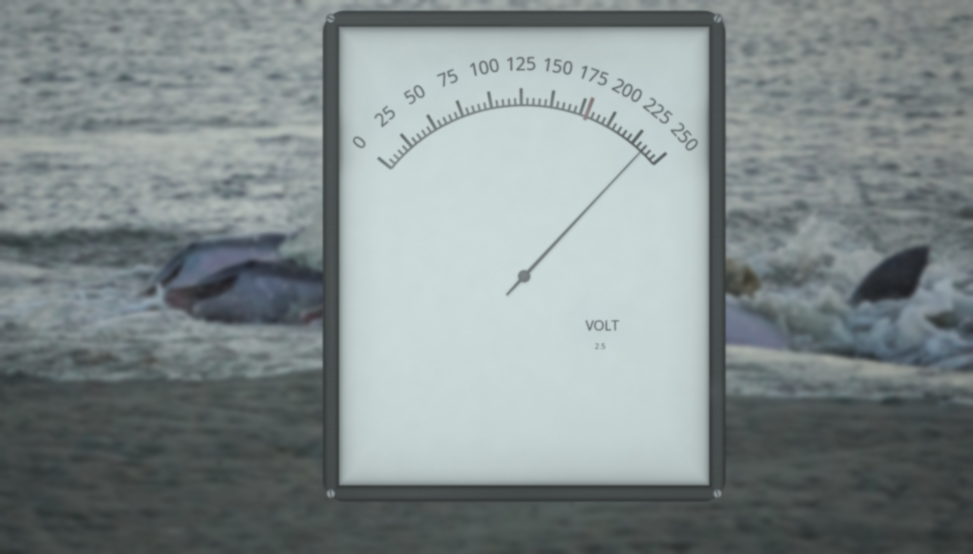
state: 235V
